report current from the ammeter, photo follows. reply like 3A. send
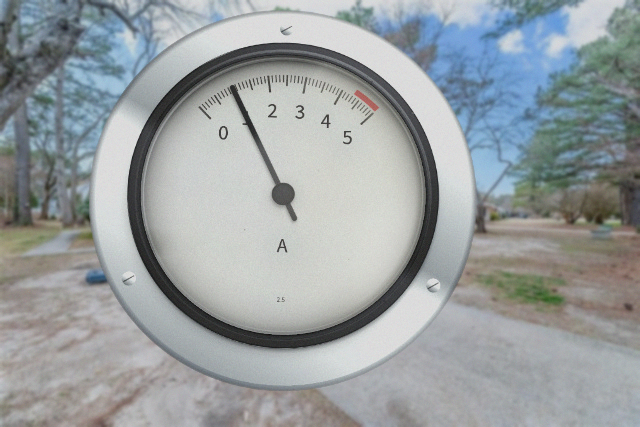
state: 1A
